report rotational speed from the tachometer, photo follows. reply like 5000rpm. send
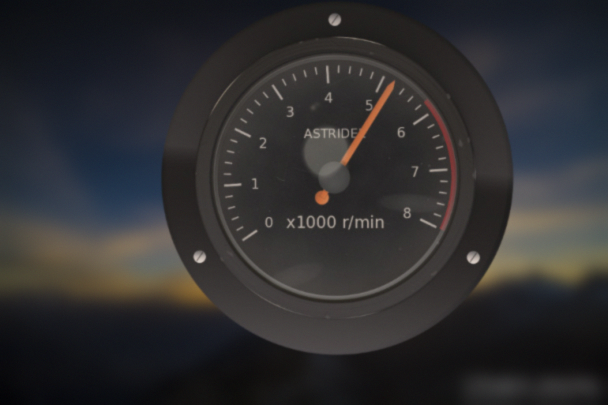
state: 5200rpm
